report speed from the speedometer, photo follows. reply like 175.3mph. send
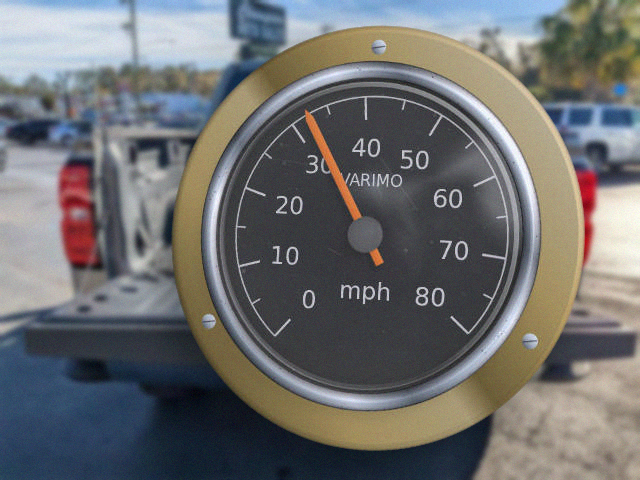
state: 32.5mph
